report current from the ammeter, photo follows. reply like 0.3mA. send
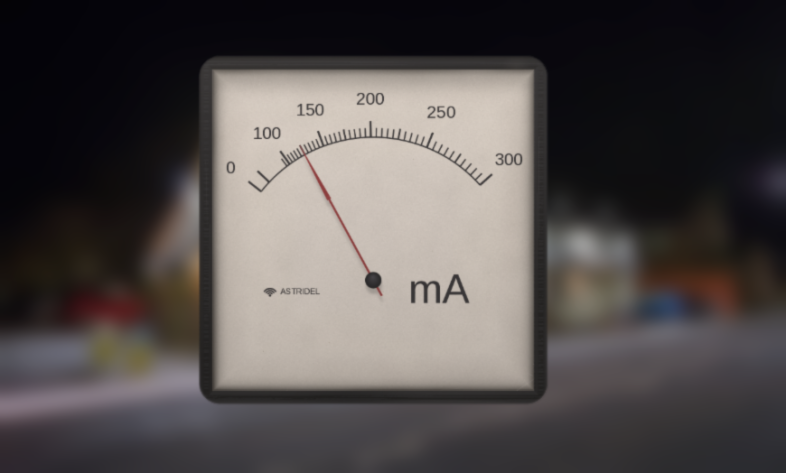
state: 125mA
